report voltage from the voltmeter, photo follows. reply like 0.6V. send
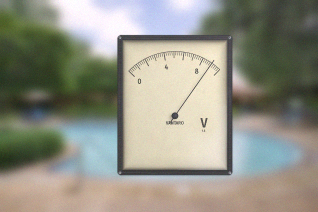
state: 9V
